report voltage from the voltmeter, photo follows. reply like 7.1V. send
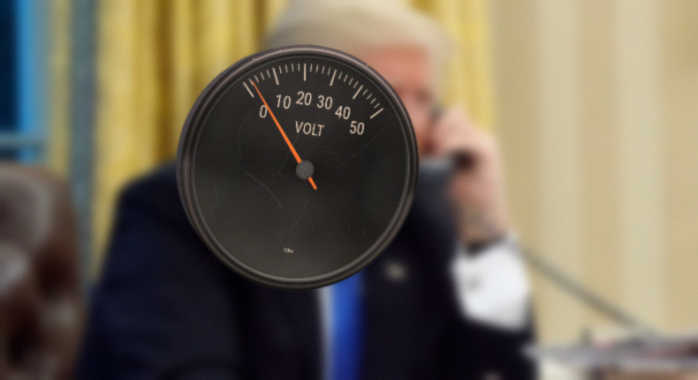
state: 2V
